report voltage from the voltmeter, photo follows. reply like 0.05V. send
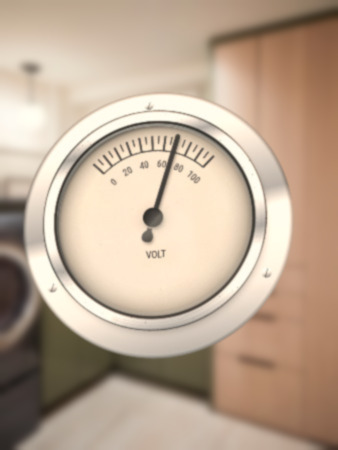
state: 70V
